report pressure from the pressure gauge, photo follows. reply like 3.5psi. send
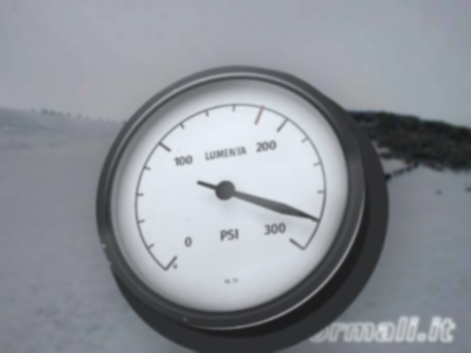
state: 280psi
